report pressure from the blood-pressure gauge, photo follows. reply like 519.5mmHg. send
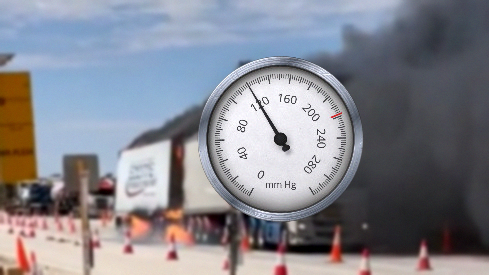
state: 120mmHg
